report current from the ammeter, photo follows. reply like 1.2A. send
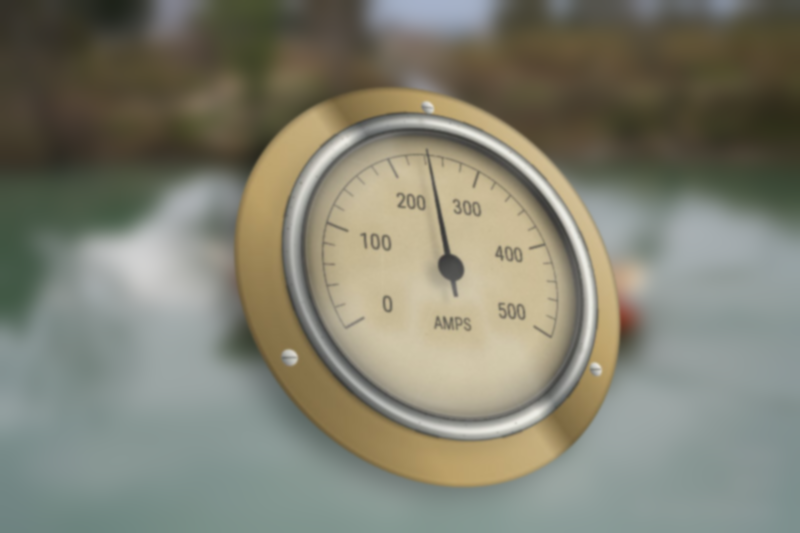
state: 240A
